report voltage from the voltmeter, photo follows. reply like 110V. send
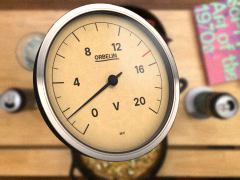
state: 1.5V
